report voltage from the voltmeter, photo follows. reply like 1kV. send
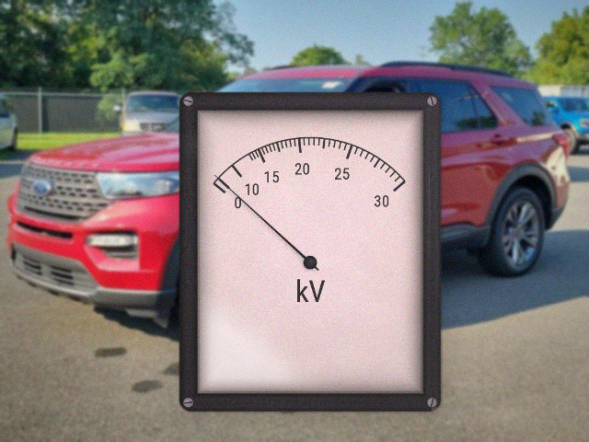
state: 5kV
